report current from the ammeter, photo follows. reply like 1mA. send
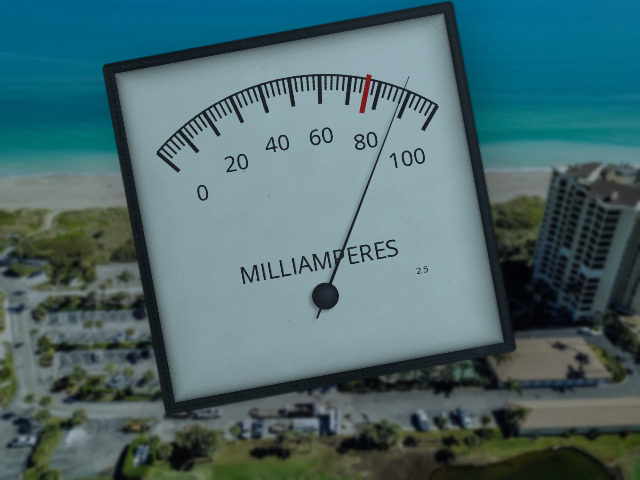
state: 88mA
